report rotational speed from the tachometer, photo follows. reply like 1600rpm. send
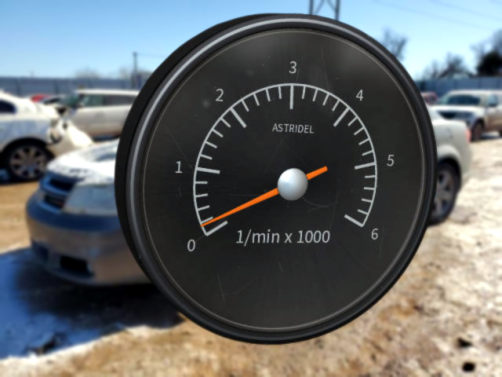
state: 200rpm
